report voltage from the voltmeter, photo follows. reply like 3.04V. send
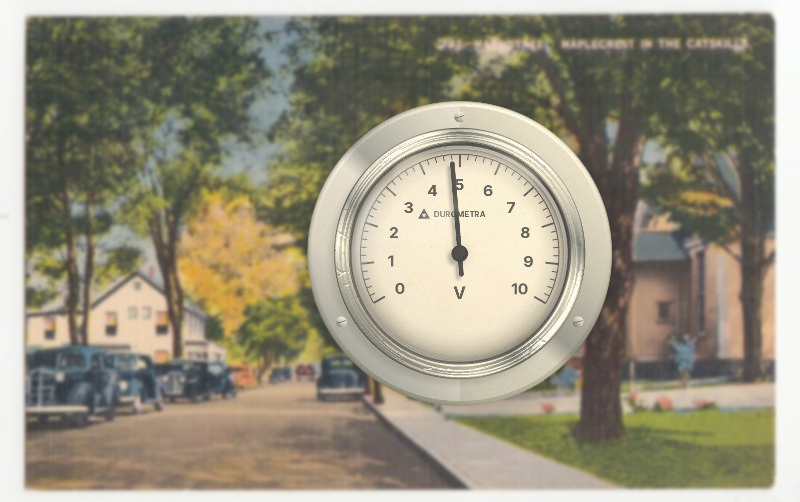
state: 4.8V
